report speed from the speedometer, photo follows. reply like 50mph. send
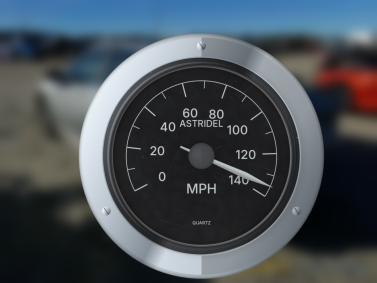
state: 135mph
